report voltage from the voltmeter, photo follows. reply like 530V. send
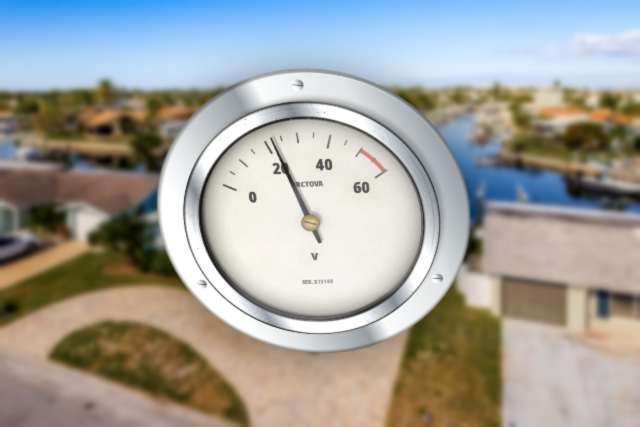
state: 22.5V
